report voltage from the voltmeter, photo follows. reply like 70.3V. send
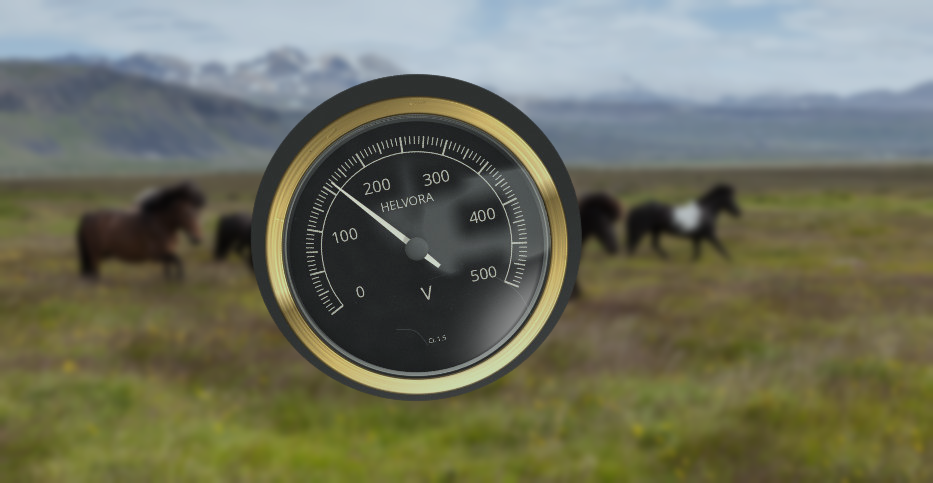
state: 160V
